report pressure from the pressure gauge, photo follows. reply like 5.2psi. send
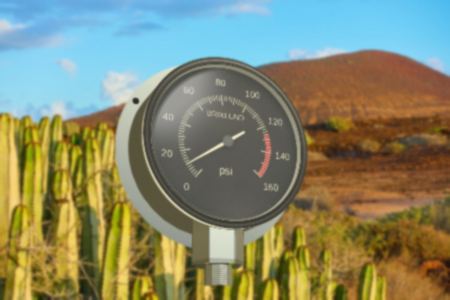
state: 10psi
